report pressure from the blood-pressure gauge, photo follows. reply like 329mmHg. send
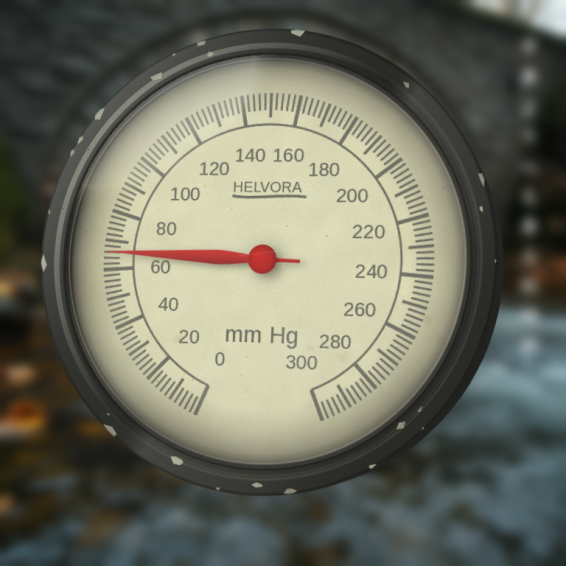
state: 66mmHg
